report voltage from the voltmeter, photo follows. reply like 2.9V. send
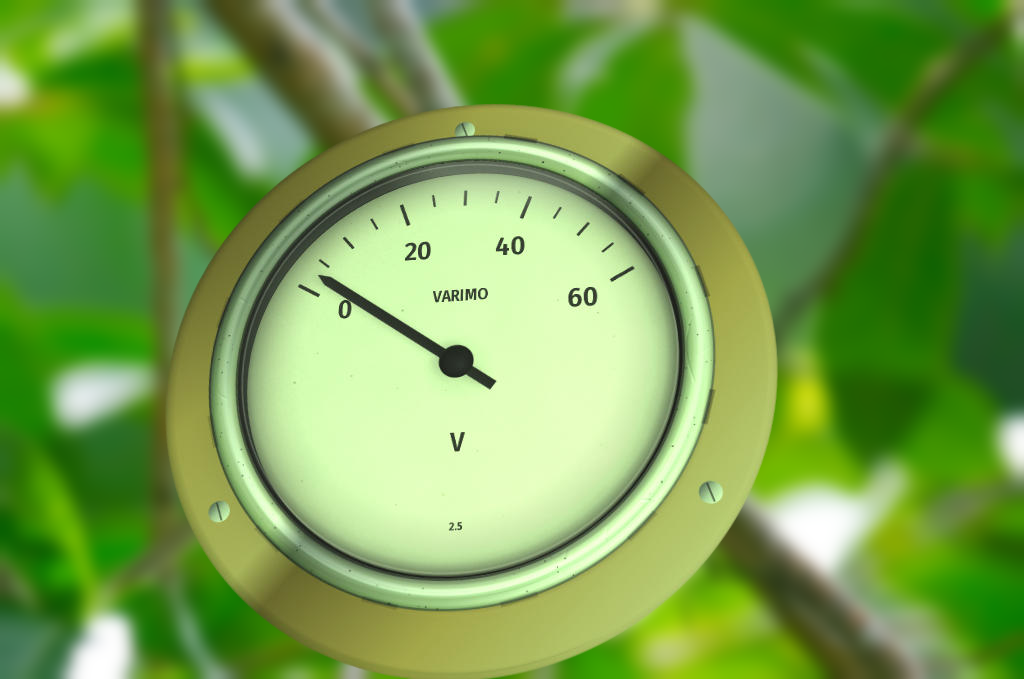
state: 2.5V
